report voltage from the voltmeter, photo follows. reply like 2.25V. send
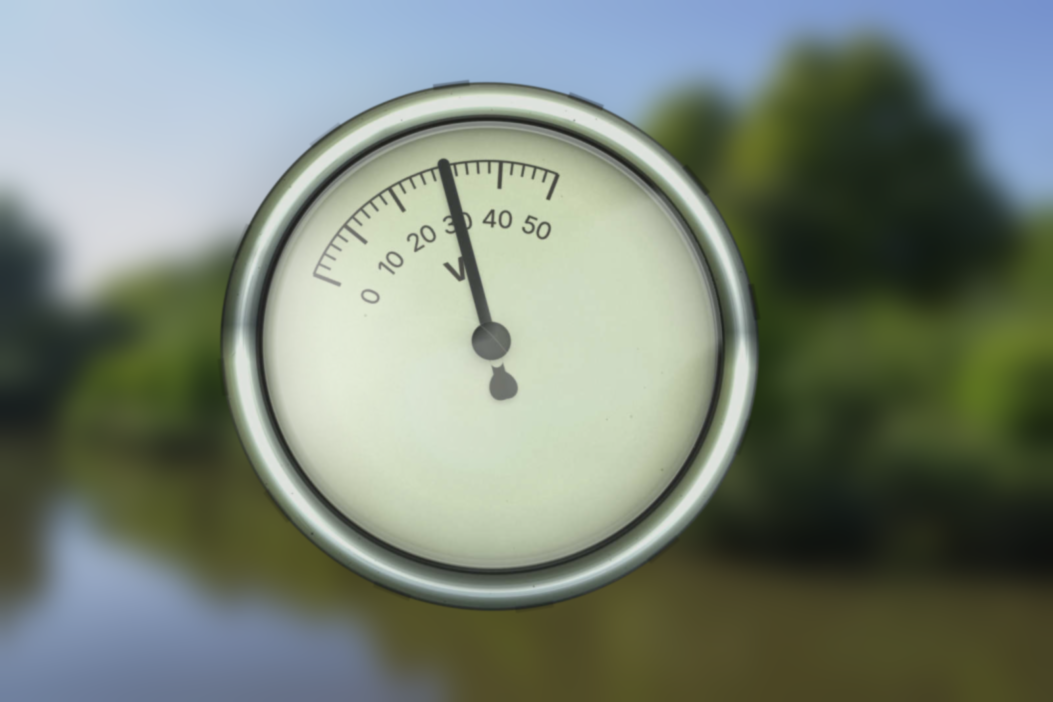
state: 30V
